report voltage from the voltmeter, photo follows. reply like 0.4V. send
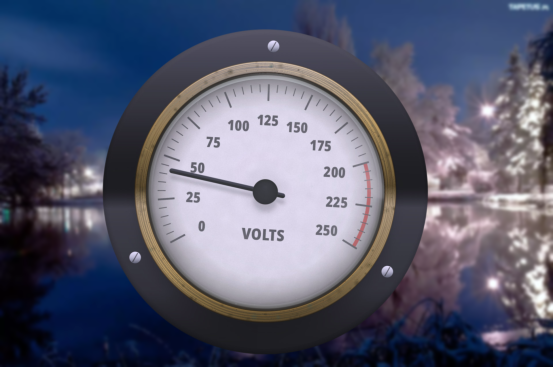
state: 42.5V
